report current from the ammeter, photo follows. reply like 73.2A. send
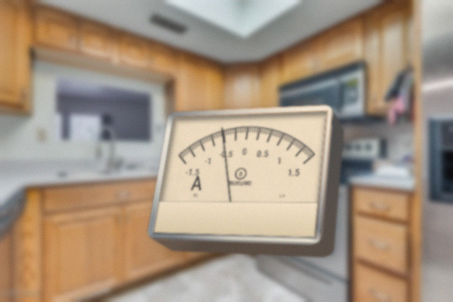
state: -0.5A
